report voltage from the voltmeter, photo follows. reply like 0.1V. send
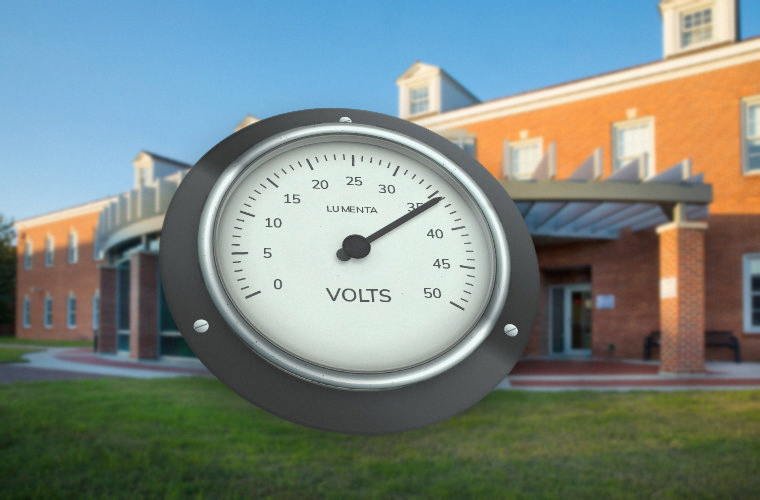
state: 36V
